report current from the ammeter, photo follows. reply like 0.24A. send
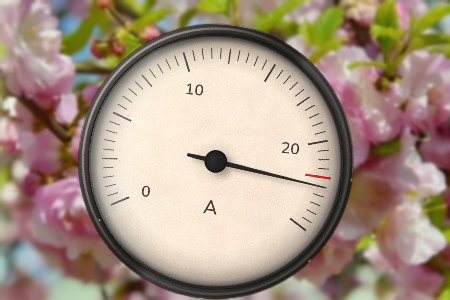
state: 22.5A
